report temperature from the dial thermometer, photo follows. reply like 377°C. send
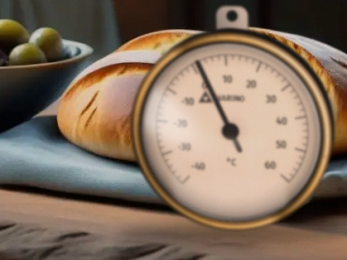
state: 2°C
